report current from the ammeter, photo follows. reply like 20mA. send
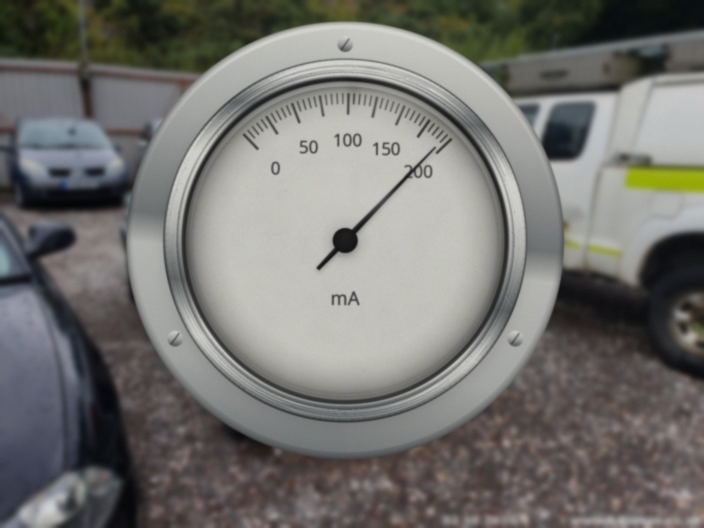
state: 195mA
